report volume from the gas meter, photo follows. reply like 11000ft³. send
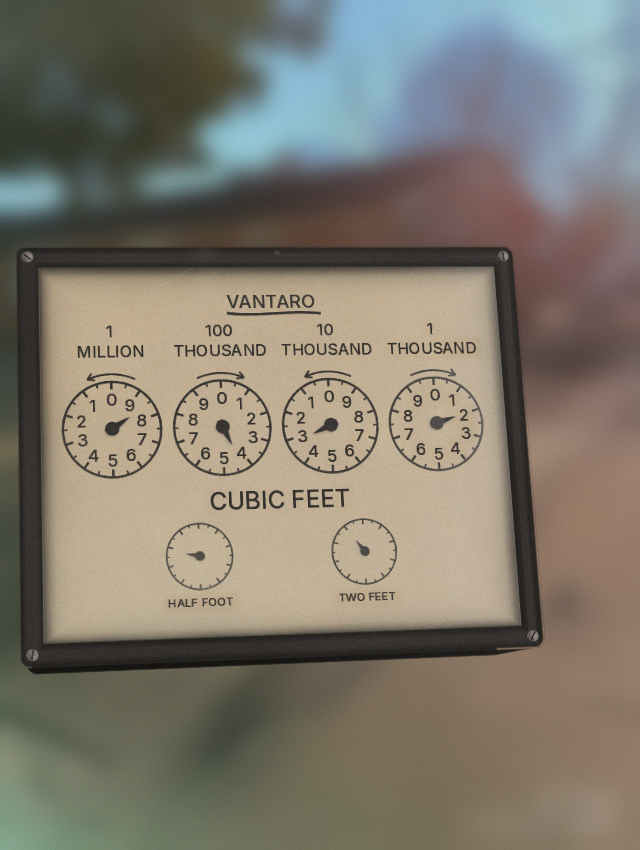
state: 843200ft³
